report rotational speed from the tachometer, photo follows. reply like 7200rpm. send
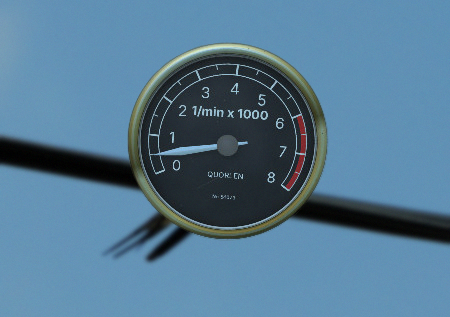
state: 500rpm
